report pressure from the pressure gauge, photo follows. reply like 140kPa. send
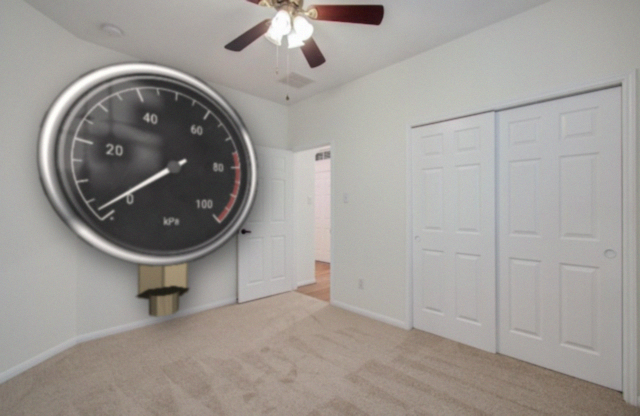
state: 2.5kPa
